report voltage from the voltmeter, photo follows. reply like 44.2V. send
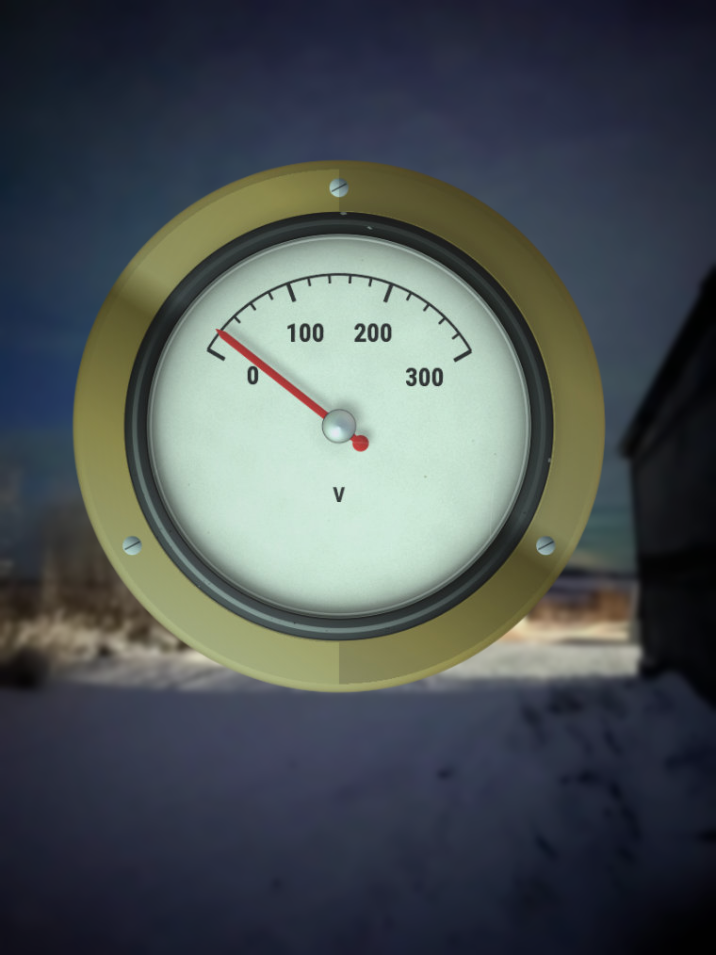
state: 20V
